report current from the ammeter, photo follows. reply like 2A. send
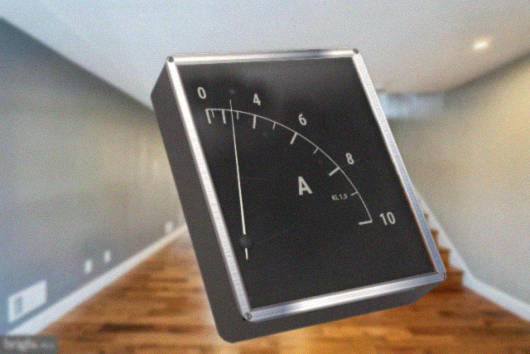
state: 2.5A
